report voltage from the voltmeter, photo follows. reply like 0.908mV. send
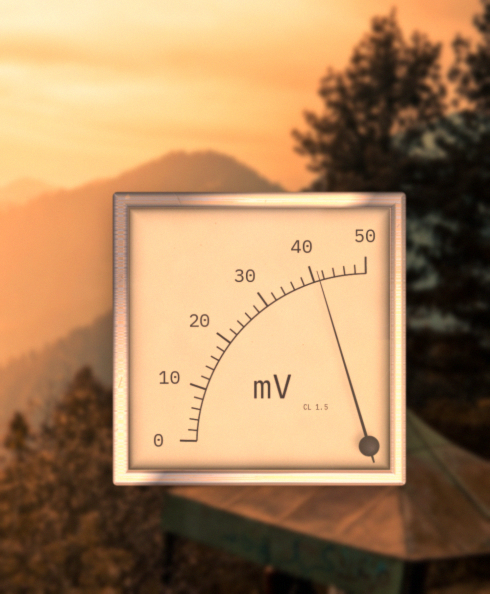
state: 41mV
